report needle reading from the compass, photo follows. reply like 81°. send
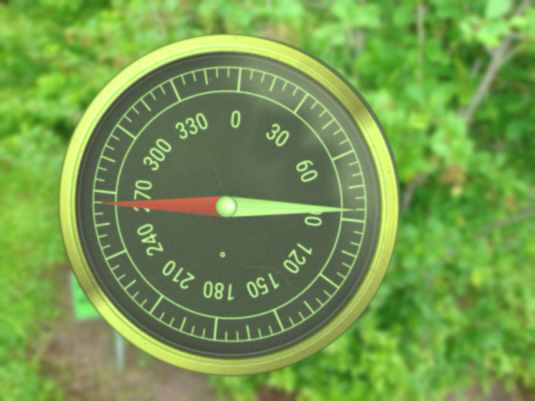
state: 265°
